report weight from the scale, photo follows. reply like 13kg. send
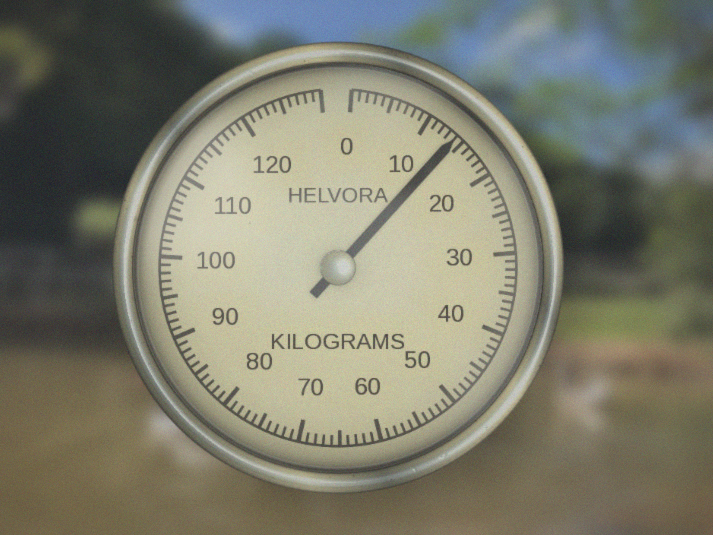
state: 14kg
